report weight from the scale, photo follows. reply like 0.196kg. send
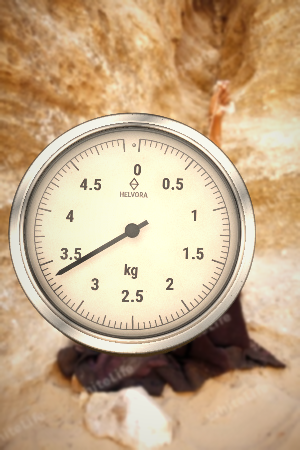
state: 3.35kg
